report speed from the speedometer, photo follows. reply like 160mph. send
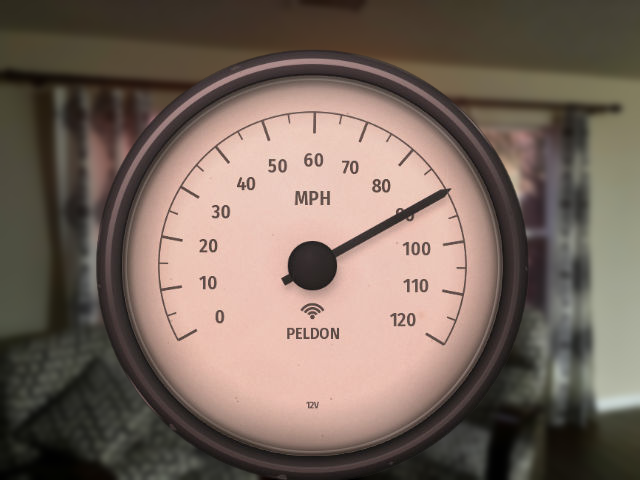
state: 90mph
